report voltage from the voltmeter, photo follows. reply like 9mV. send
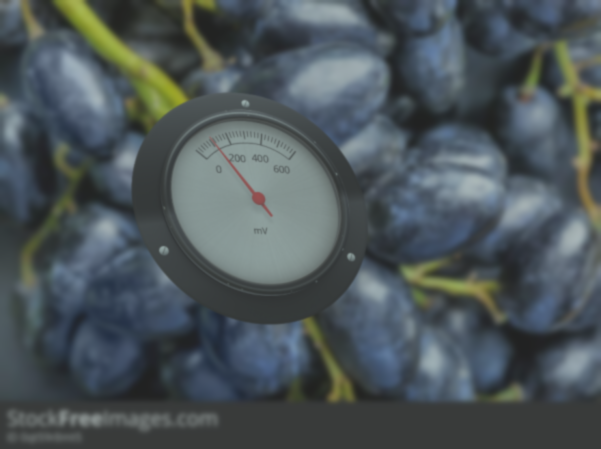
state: 100mV
